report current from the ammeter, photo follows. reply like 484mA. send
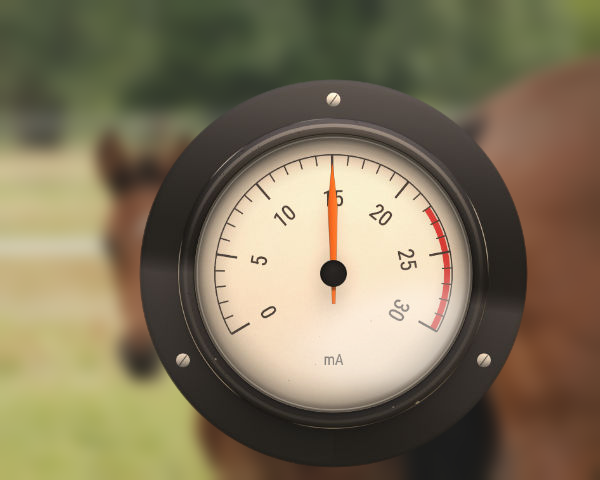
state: 15mA
